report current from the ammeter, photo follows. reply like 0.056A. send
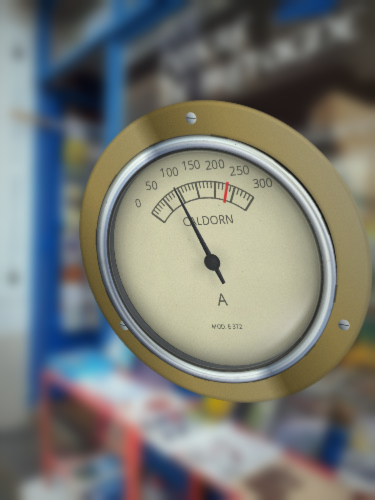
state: 100A
